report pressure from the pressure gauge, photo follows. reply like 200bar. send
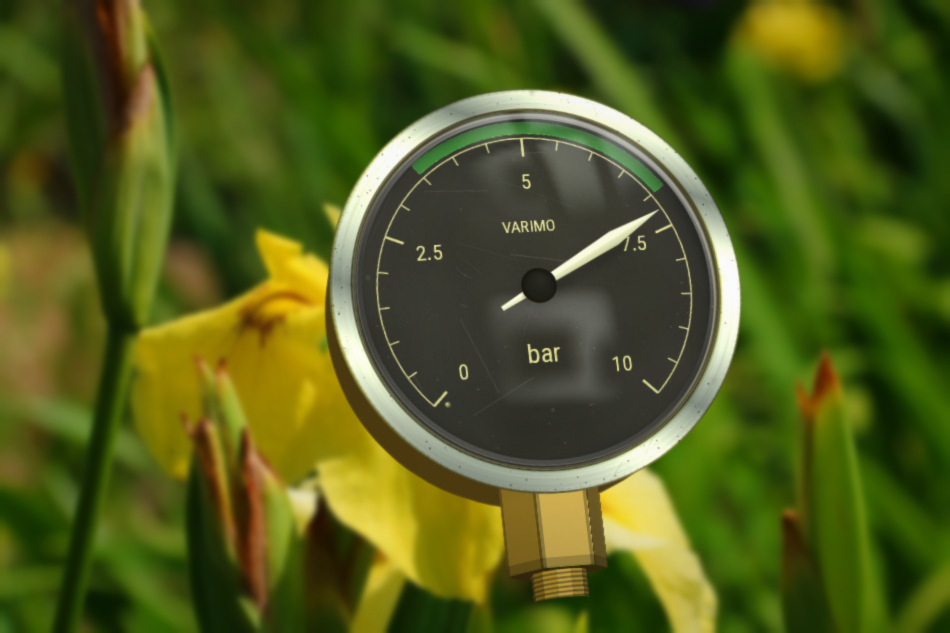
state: 7.25bar
